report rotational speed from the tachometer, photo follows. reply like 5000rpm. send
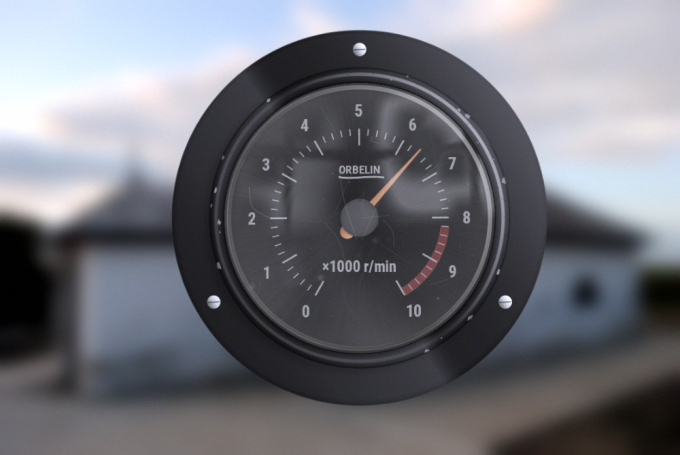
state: 6400rpm
